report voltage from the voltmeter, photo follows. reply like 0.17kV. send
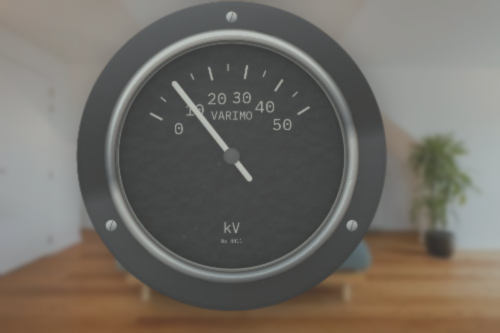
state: 10kV
